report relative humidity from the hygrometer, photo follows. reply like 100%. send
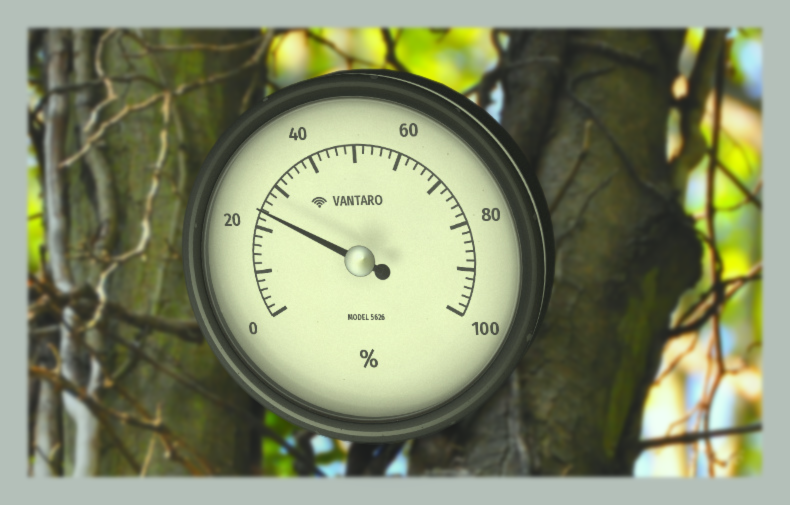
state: 24%
